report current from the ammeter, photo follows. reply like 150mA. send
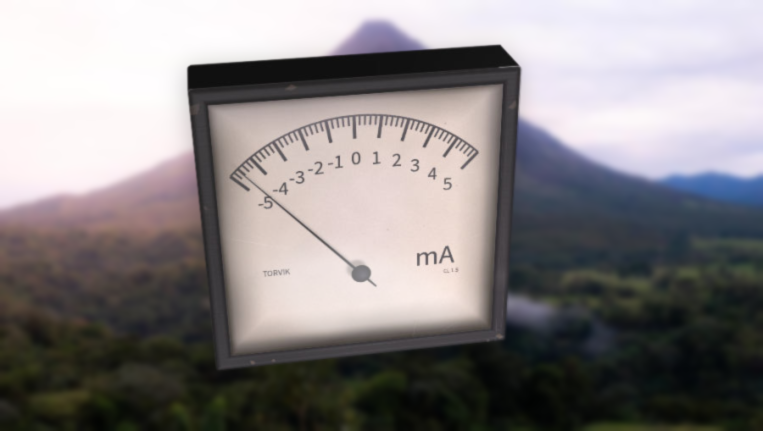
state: -4.6mA
